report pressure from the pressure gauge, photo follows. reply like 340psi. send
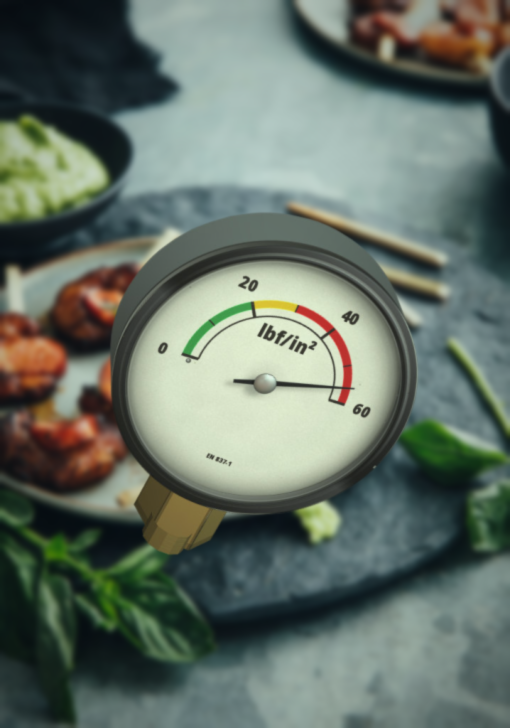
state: 55psi
